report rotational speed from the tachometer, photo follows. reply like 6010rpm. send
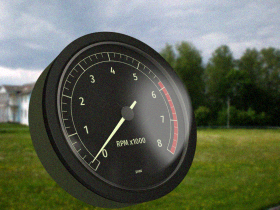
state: 200rpm
